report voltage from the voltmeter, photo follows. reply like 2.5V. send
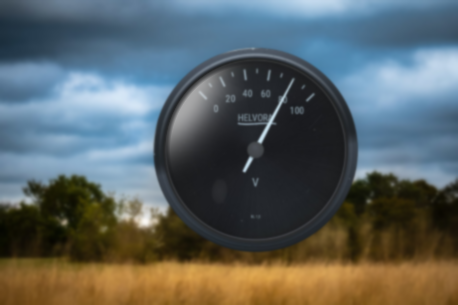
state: 80V
